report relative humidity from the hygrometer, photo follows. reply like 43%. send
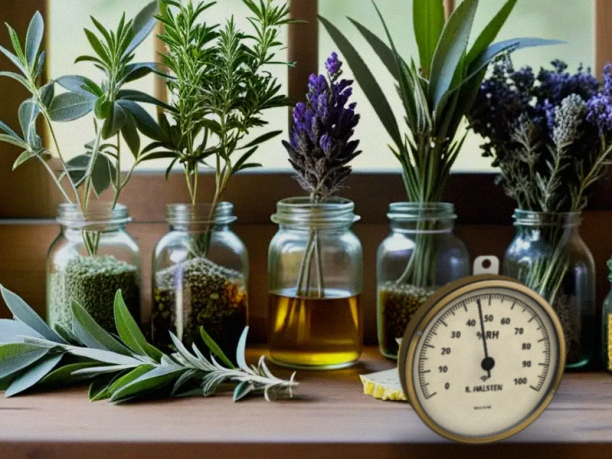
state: 45%
